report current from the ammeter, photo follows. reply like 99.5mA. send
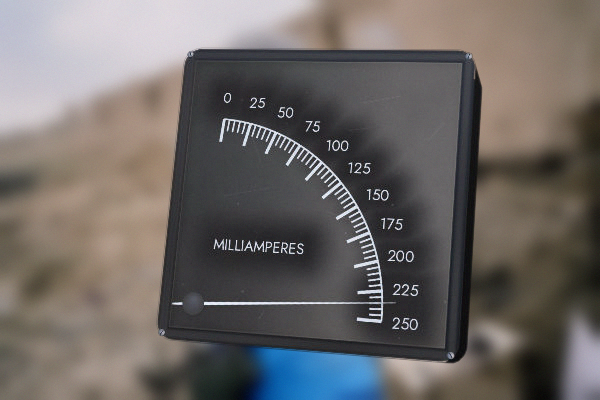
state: 235mA
